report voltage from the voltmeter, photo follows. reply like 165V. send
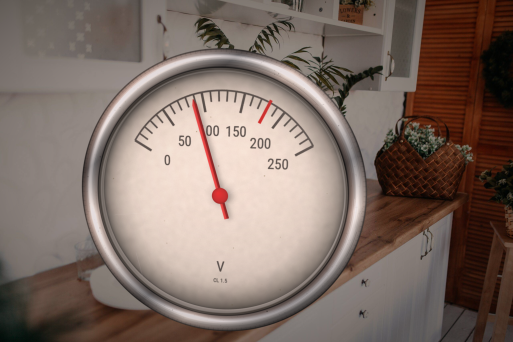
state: 90V
